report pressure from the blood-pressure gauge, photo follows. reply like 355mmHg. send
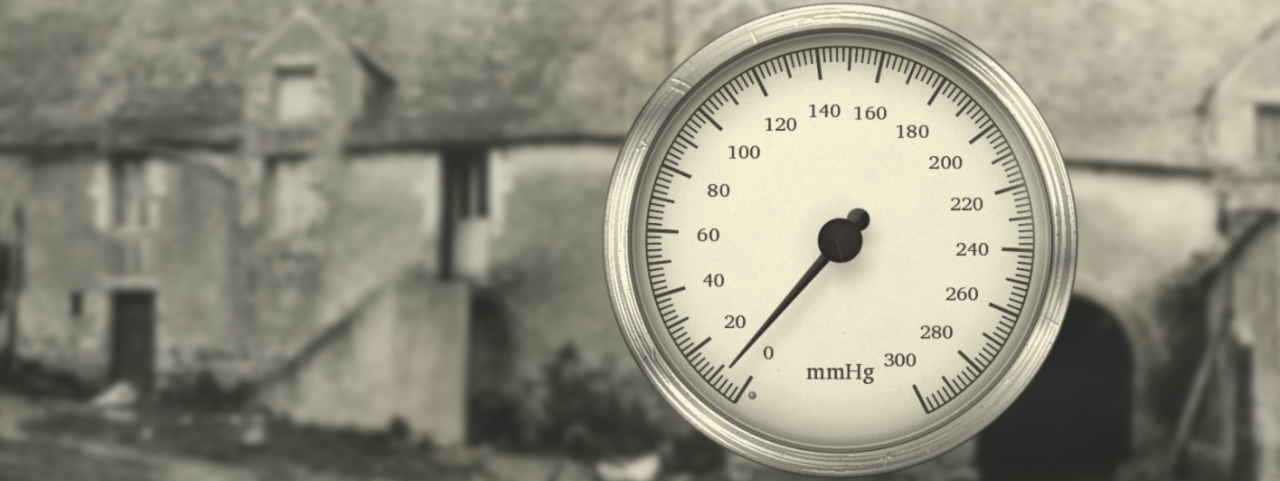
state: 8mmHg
